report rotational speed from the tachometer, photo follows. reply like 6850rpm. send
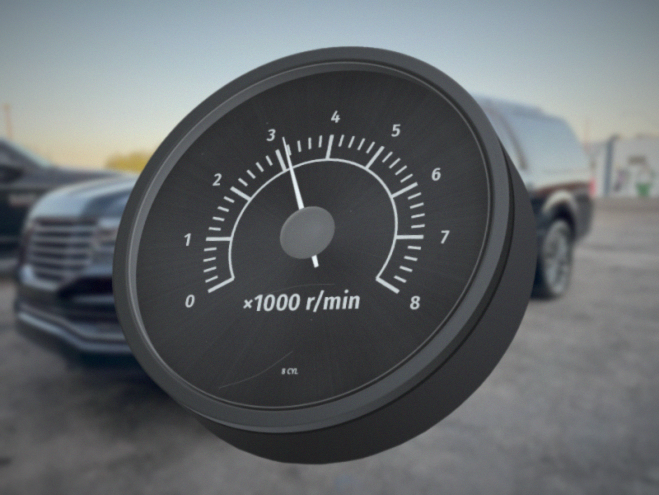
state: 3200rpm
